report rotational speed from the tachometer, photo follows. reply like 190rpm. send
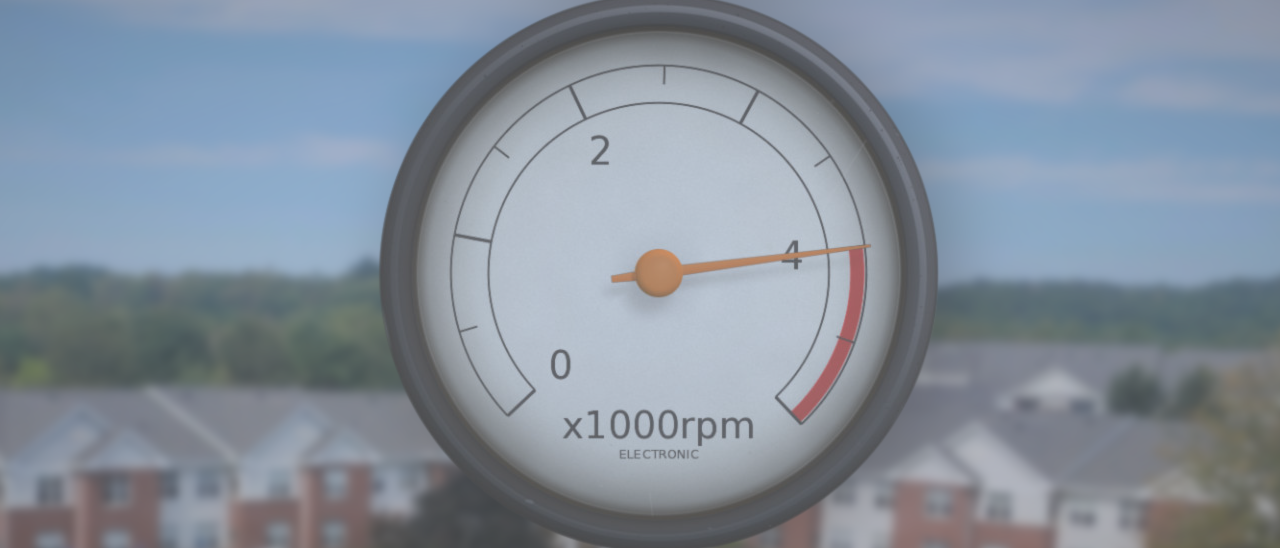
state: 4000rpm
